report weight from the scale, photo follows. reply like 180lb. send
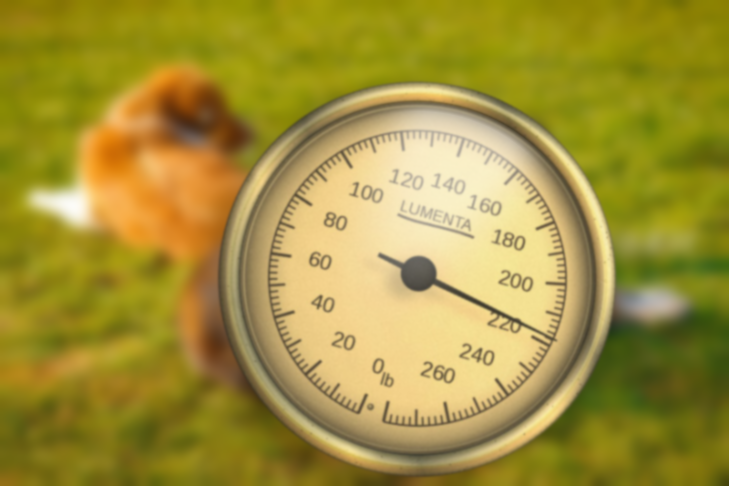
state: 218lb
